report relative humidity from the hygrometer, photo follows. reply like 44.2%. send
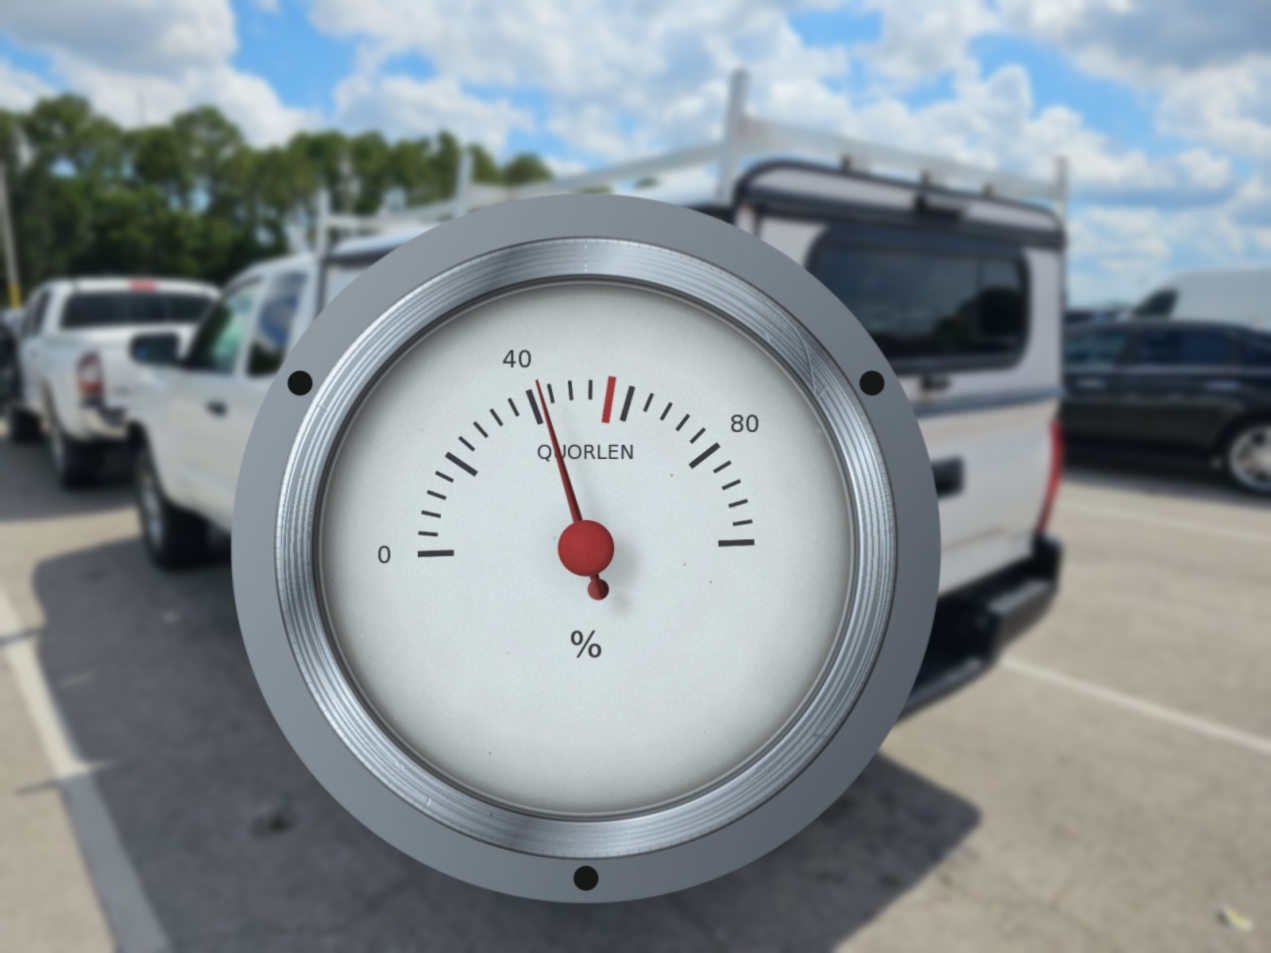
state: 42%
